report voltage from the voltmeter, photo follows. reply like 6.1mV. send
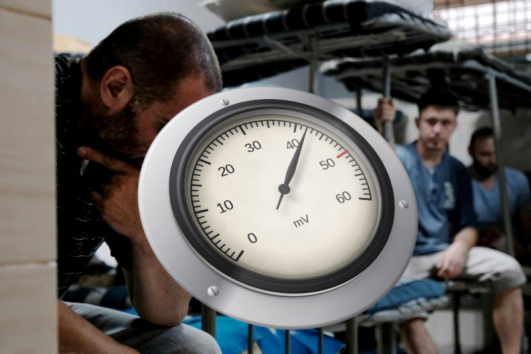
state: 42mV
